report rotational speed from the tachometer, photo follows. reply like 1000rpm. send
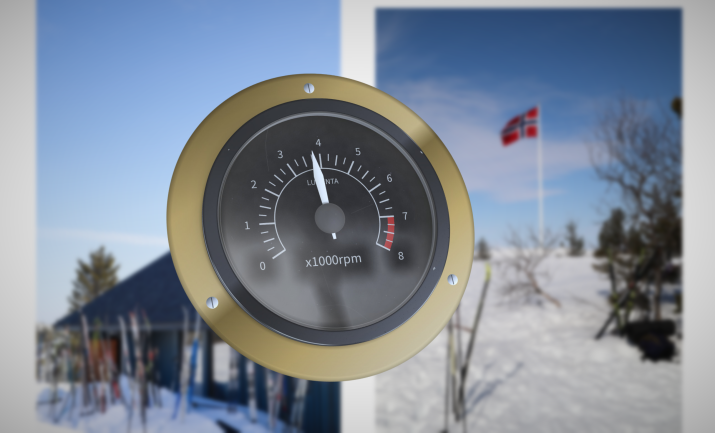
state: 3750rpm
